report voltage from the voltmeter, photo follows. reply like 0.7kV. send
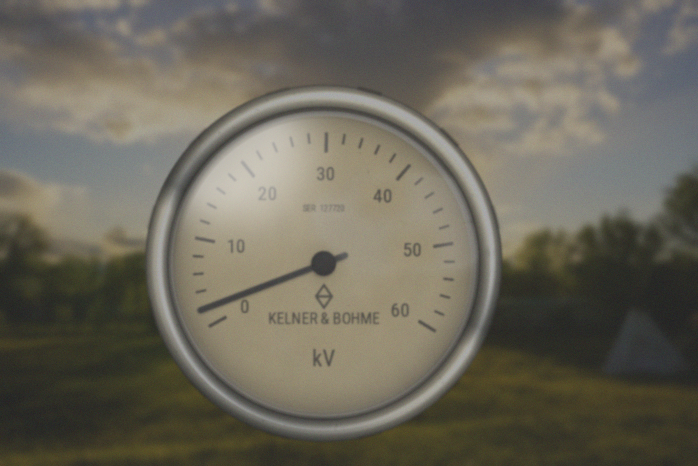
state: 2kV
